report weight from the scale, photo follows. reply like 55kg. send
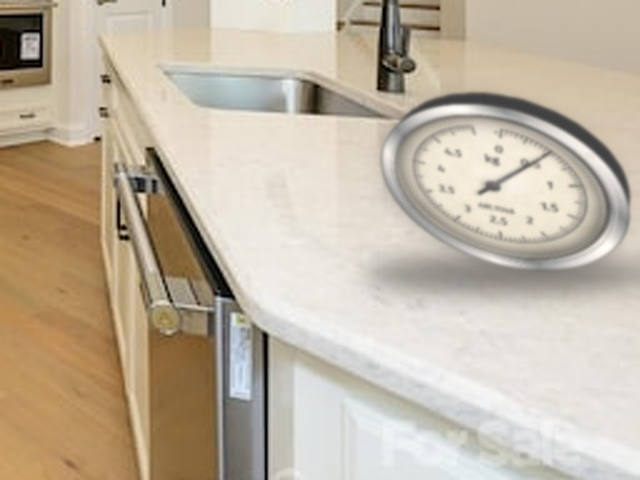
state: 0.5kg
